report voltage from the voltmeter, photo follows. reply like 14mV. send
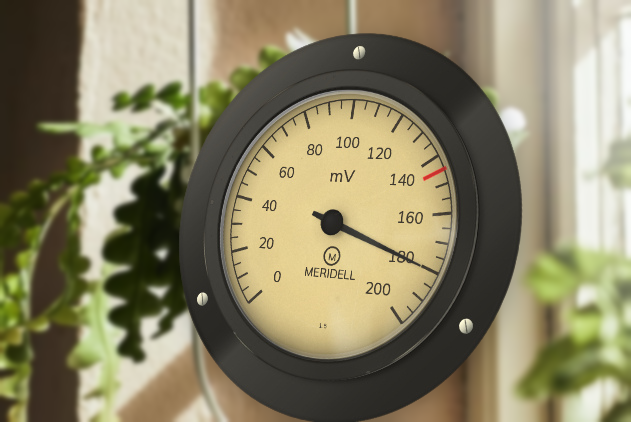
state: 180mV
